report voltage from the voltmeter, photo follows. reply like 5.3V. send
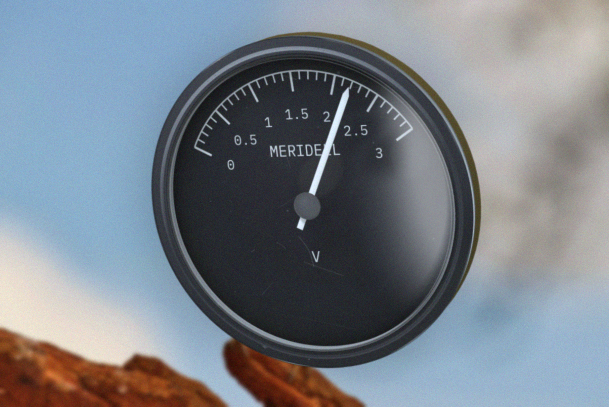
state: 2.2V
